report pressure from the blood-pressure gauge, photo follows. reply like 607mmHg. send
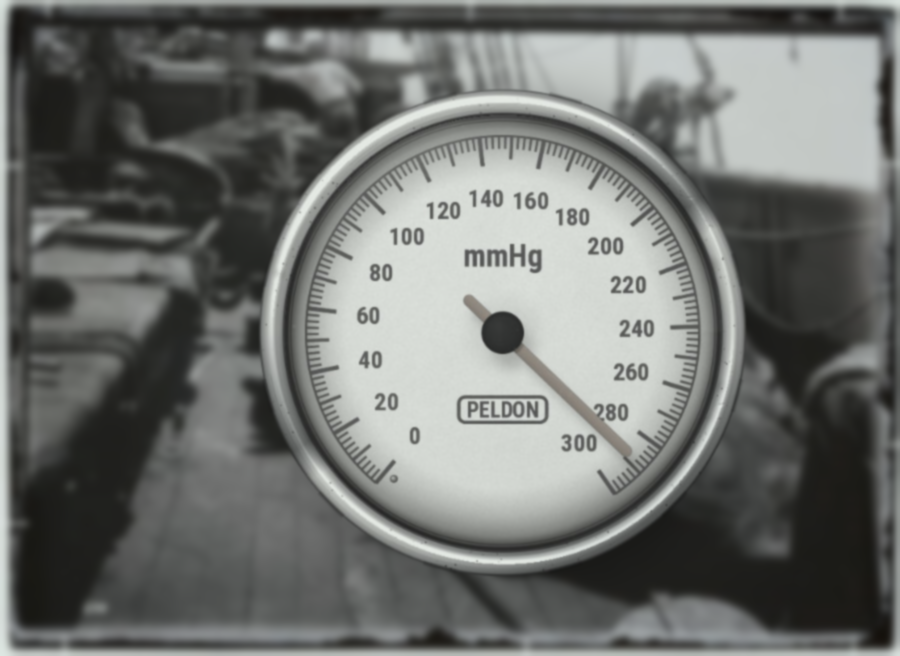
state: 288mmHg
